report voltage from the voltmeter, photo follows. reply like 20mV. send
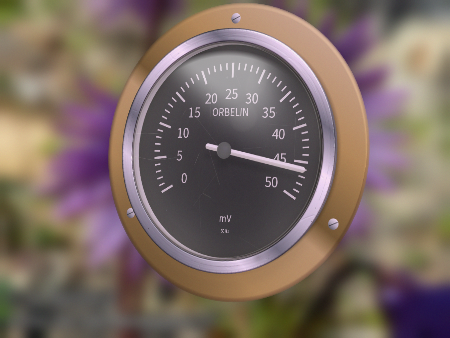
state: 46mV
